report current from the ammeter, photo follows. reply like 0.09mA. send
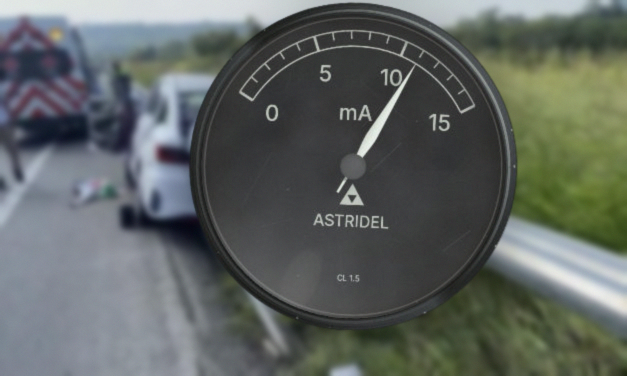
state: 11mA
